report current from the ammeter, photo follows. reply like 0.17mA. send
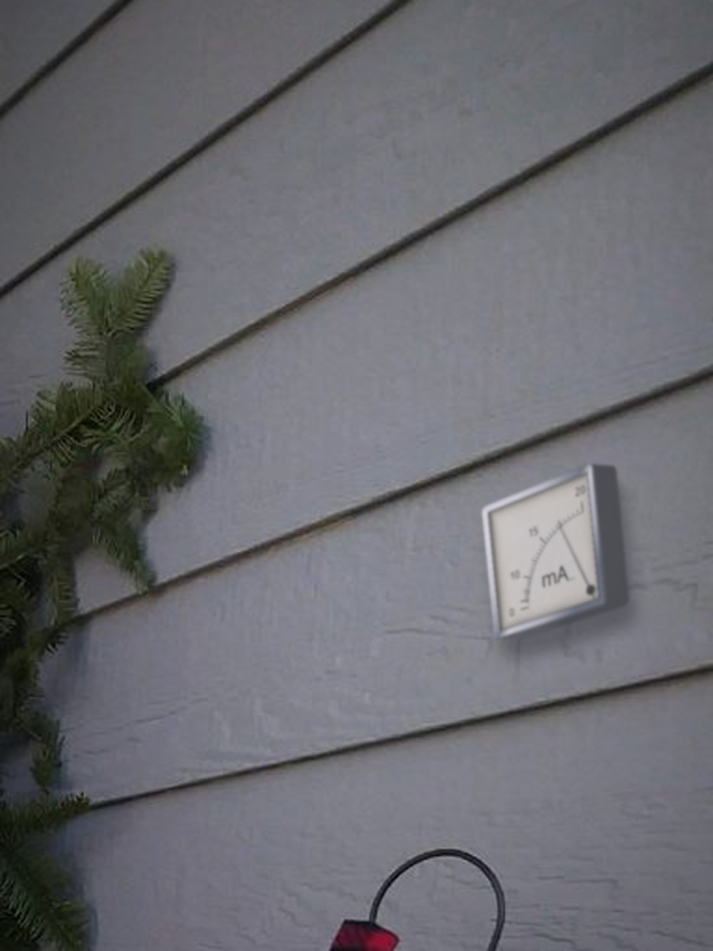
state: 17.5mA
